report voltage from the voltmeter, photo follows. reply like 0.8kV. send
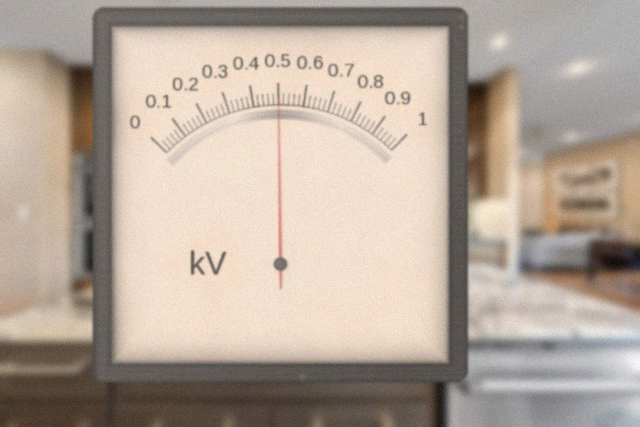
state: 0.5kV
